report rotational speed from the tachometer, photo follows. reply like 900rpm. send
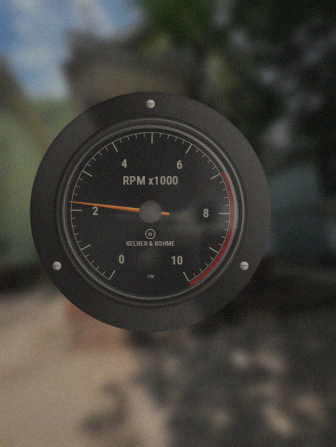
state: 2200rpm
